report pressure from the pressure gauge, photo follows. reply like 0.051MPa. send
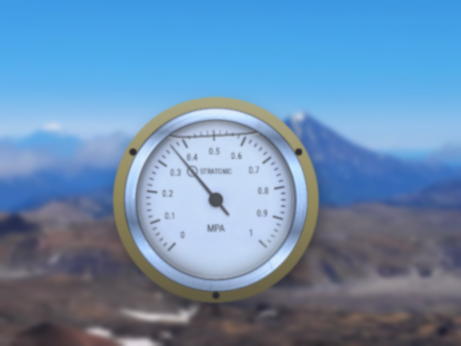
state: 0.36MPa
